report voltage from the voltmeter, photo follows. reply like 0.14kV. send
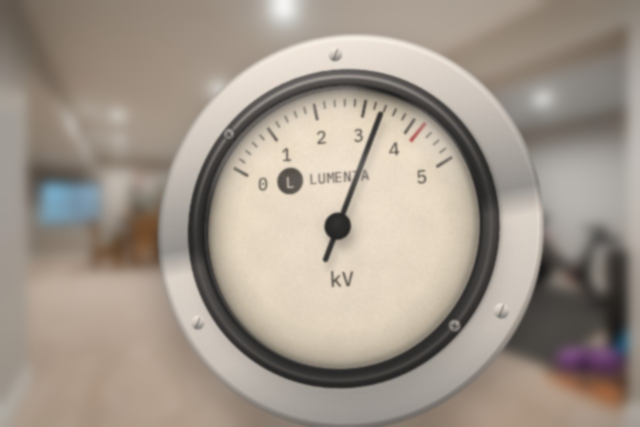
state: 3.4kV
